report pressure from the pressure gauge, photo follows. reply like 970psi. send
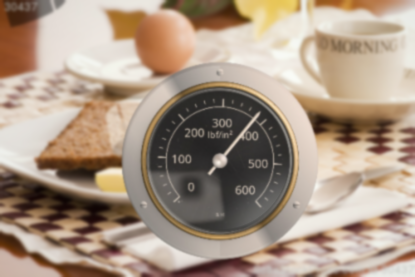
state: 380psi
